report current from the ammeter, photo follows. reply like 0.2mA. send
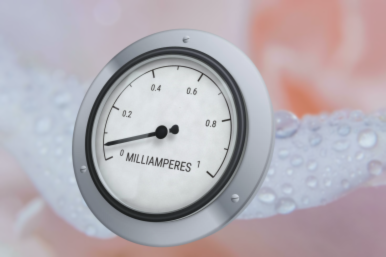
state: 0.05mA
